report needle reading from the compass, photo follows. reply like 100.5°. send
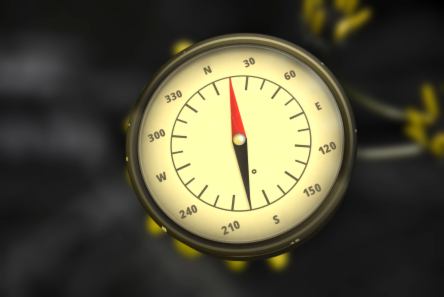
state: 15°
